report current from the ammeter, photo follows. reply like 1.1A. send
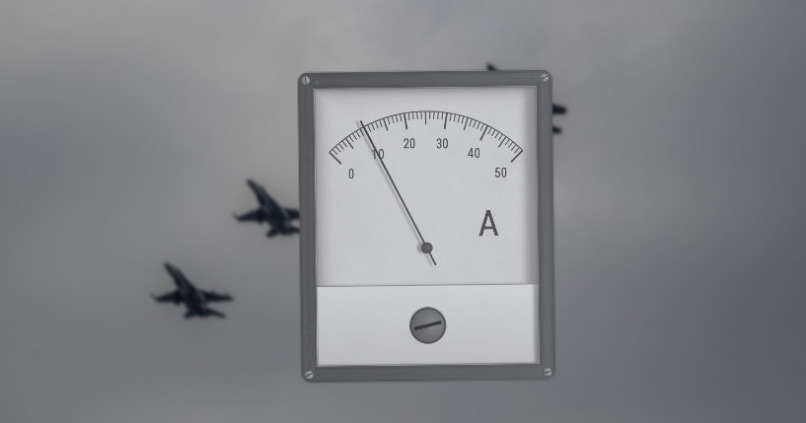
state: 10A
